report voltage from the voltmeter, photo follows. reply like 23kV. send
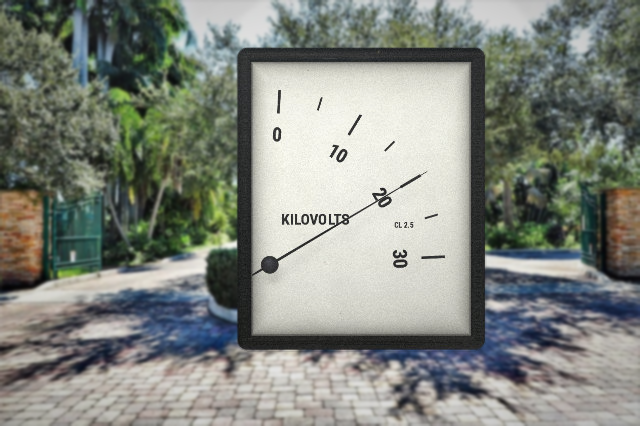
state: 20kV
